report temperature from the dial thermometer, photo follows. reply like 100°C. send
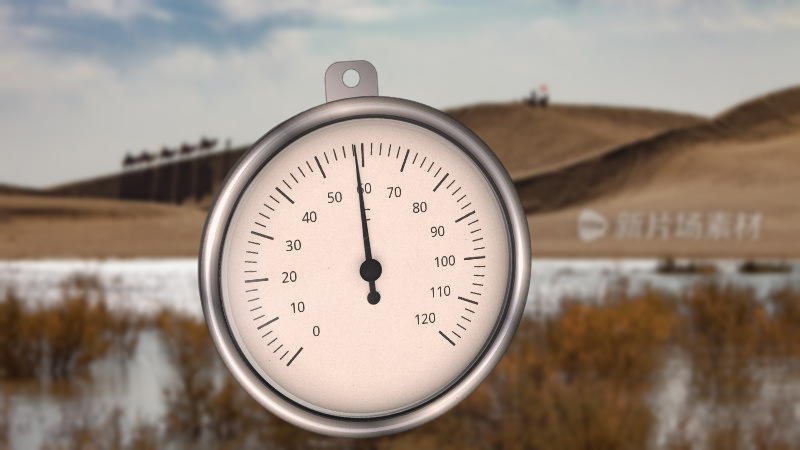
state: 58°C
